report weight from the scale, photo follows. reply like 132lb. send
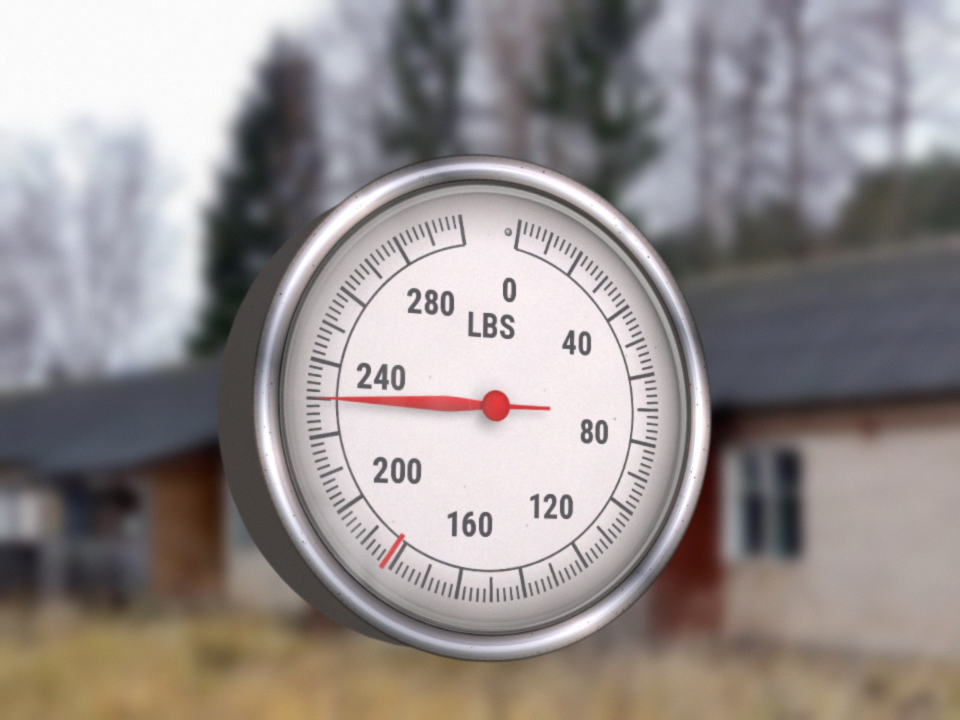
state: 230lb
